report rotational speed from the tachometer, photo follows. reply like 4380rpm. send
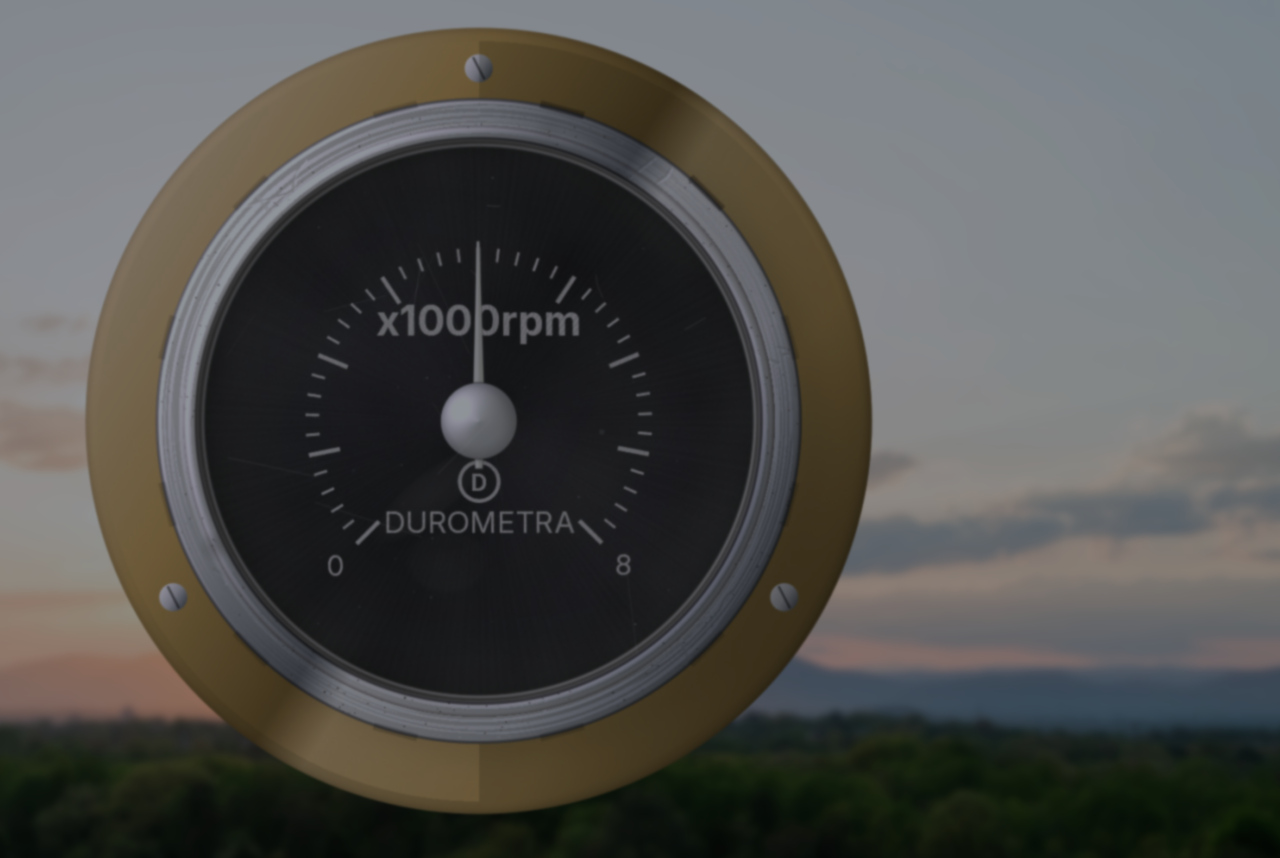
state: 4000rpm
